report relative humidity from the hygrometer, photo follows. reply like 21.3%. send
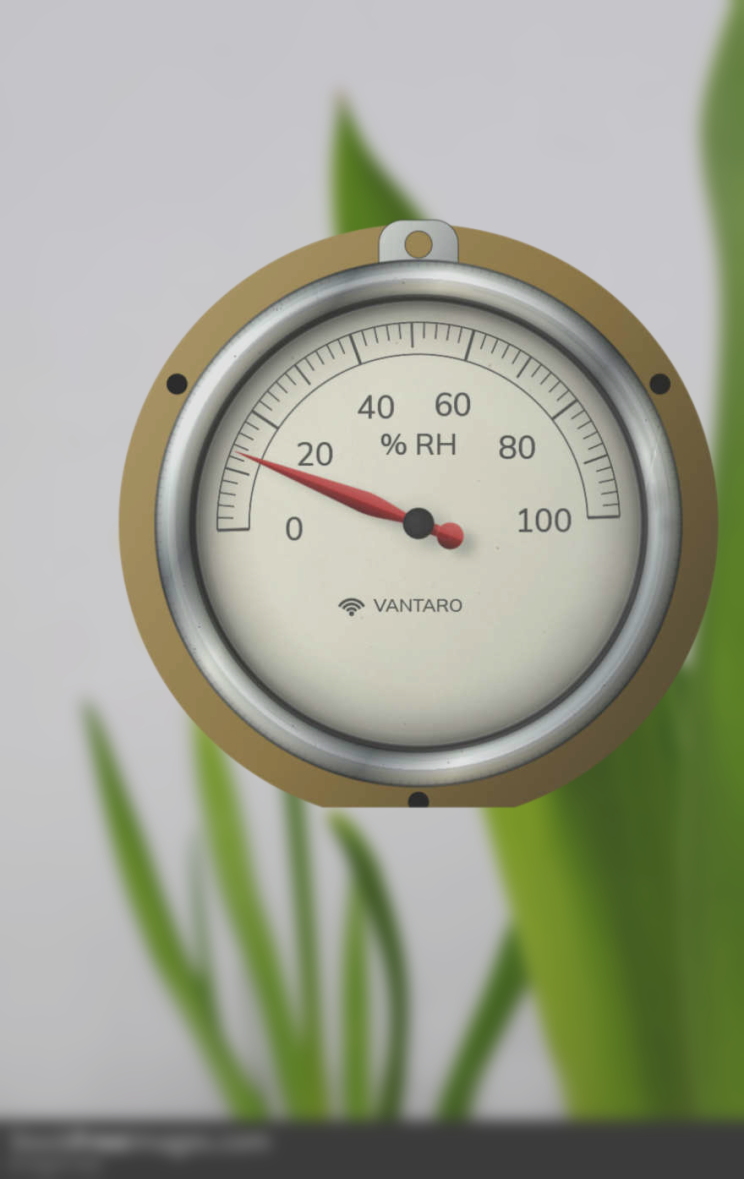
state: 13%
